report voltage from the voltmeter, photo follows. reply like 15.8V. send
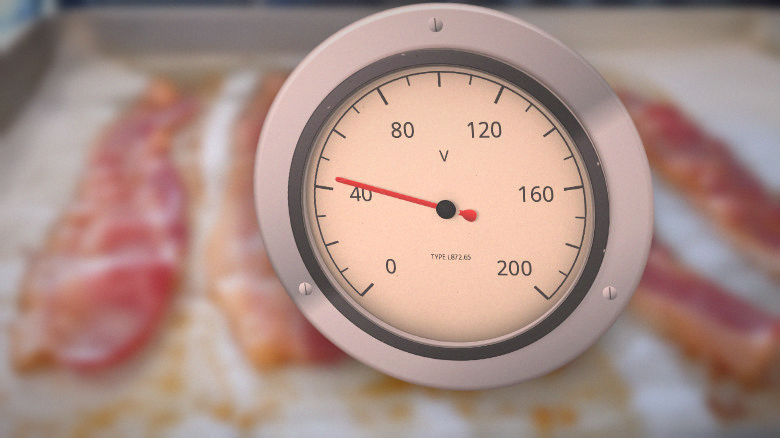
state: 45V
